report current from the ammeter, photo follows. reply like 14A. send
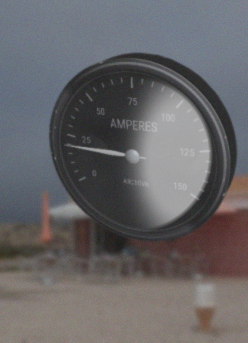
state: 20A
